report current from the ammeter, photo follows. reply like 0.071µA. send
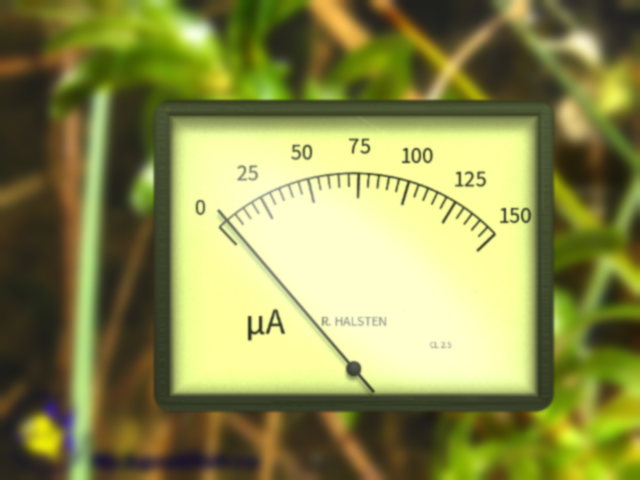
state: 5µA
